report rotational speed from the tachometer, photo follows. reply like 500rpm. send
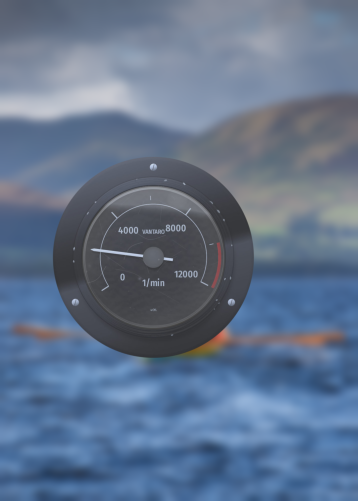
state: 2000rpm
